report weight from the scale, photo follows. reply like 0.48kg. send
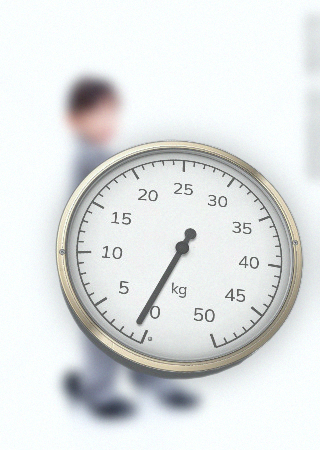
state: 1kg
